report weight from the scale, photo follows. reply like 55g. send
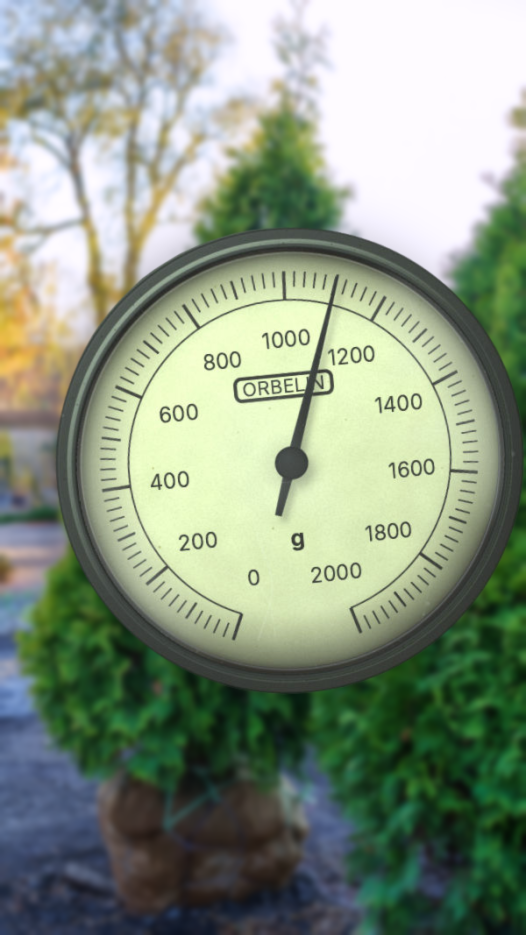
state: 1100g
